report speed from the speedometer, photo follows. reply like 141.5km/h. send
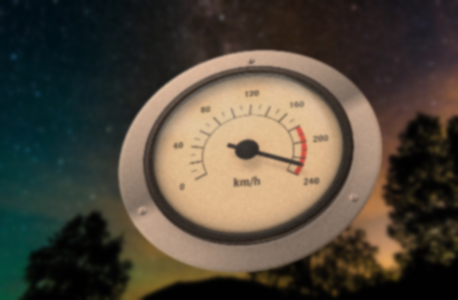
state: 230km/h
